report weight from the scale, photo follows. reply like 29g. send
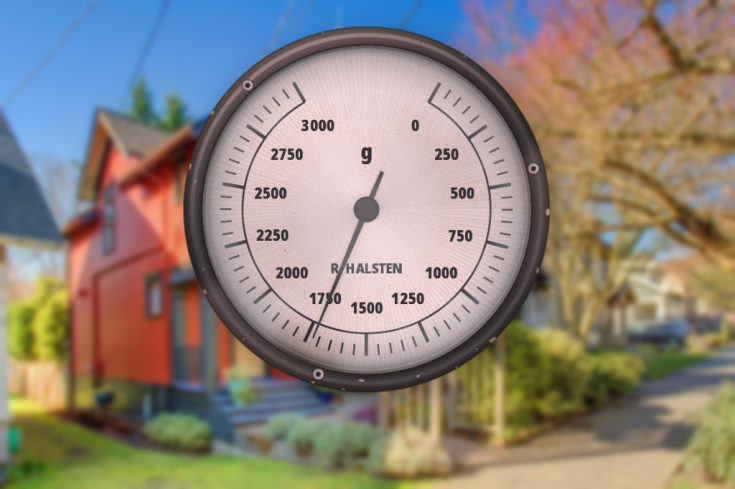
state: 1725g
